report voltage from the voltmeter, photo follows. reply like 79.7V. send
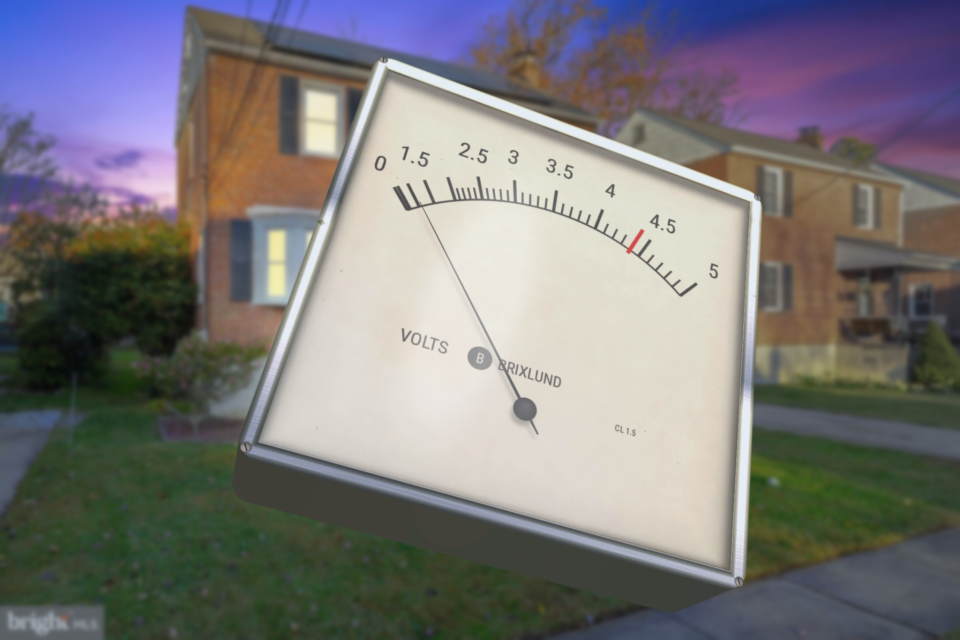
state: 1V
